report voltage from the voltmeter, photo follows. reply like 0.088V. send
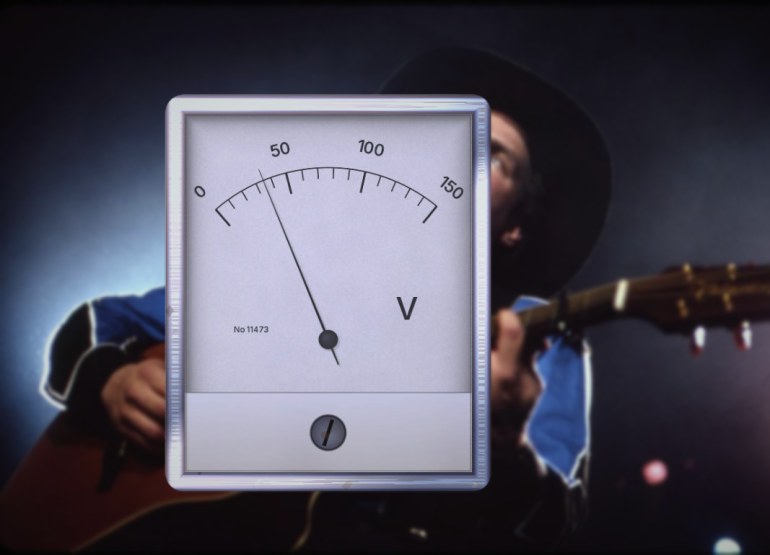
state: 35V
